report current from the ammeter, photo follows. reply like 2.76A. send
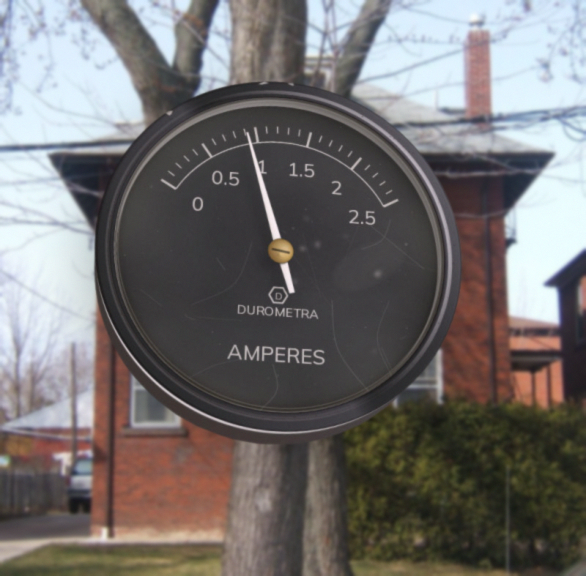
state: 0.9A
